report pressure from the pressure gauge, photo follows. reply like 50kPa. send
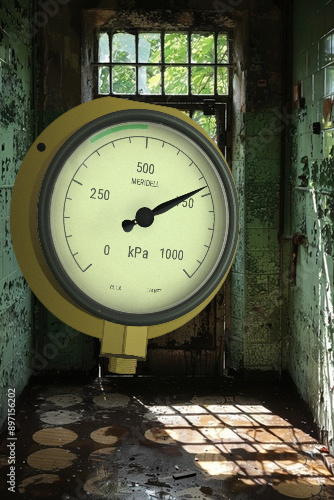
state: 725kPa
